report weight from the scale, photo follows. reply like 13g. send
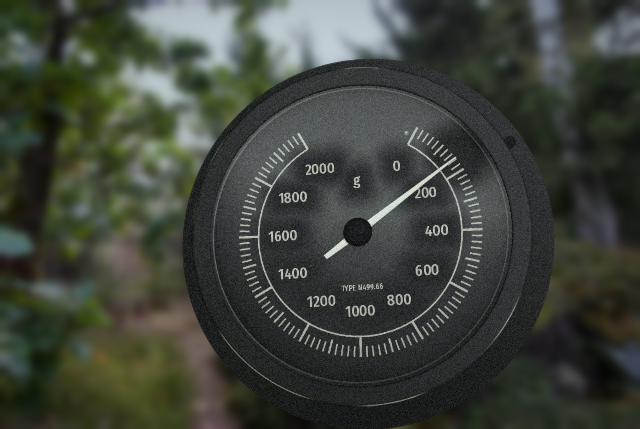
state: 160g
